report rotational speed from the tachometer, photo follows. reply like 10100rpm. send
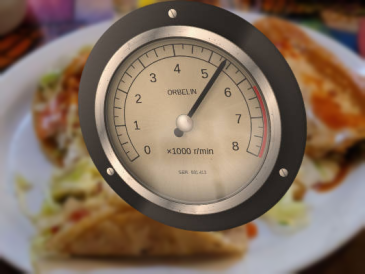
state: 5375rpm
